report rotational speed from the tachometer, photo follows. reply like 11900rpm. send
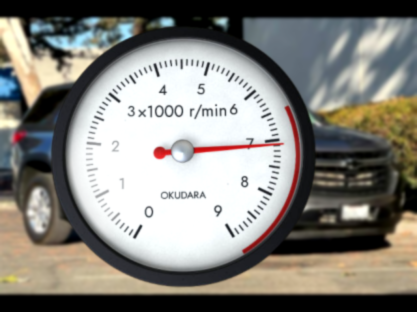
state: 7100rpm
